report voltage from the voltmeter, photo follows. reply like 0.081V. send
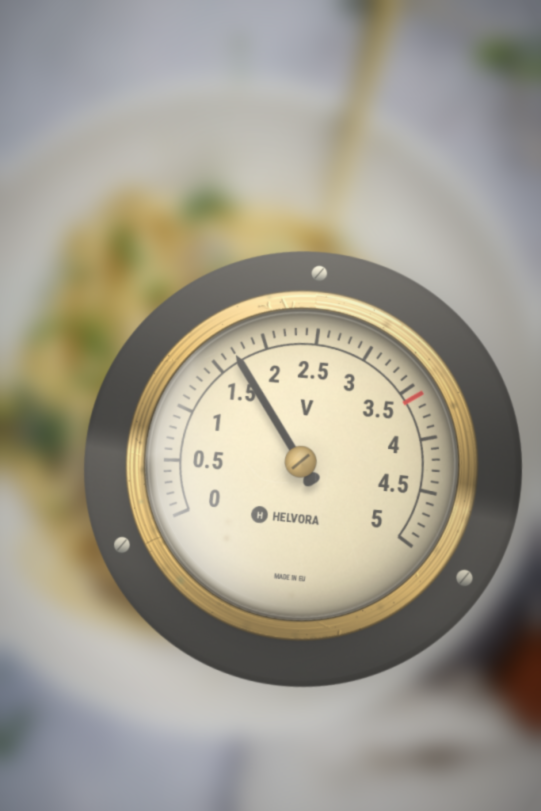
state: 1.7V
